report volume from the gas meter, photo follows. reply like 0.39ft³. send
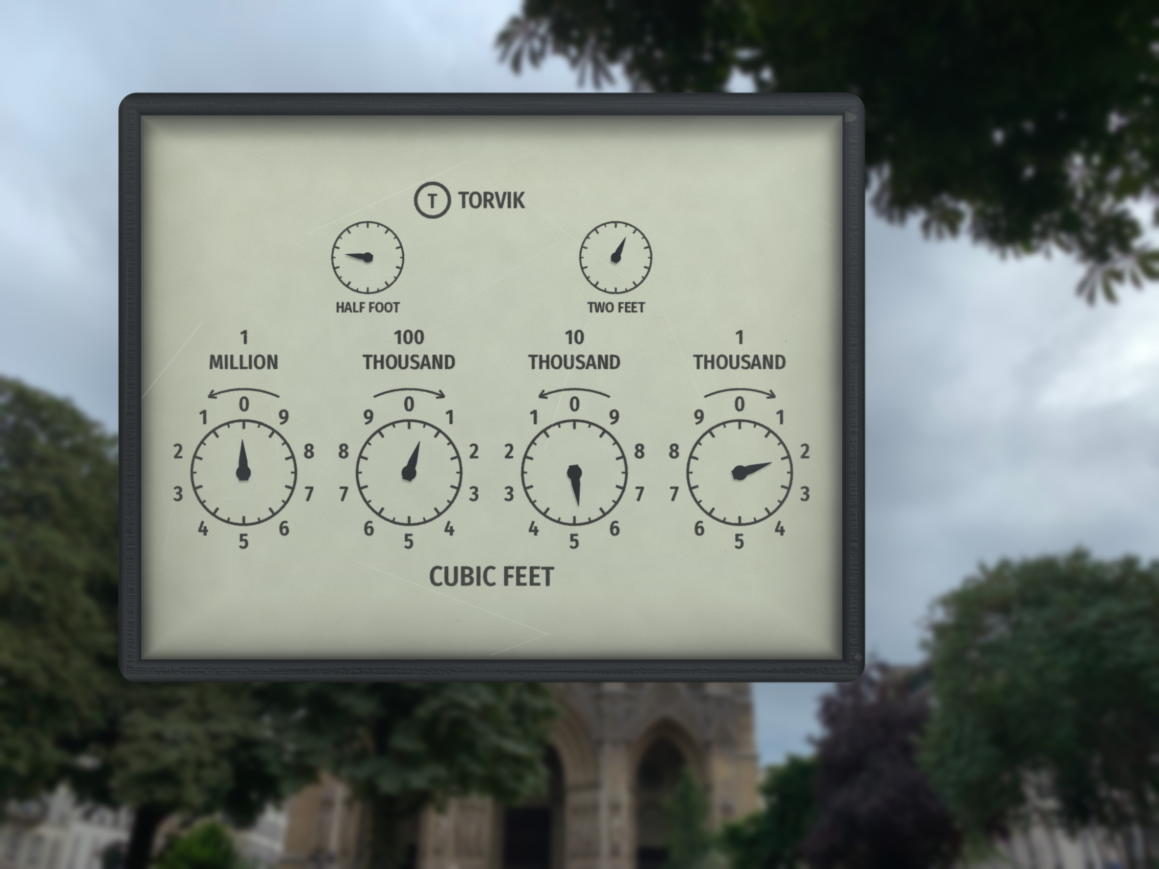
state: 5200ft³
